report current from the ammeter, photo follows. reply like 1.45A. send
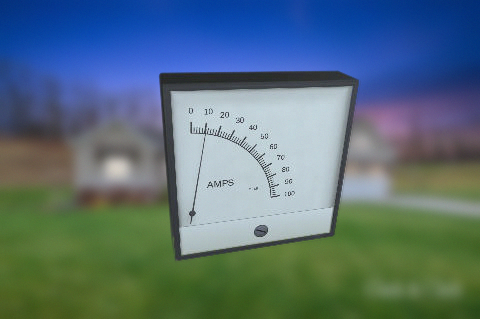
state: 10A
